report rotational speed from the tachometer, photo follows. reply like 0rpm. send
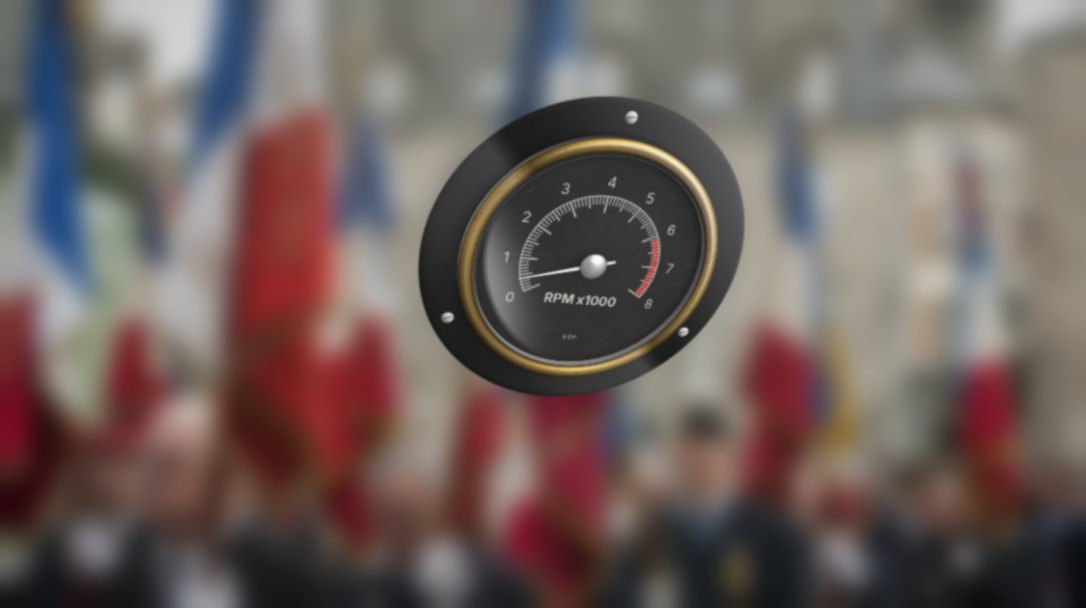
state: 500rpm
